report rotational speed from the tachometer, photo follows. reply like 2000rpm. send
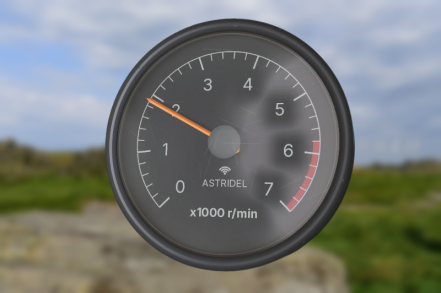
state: 1900rpm
